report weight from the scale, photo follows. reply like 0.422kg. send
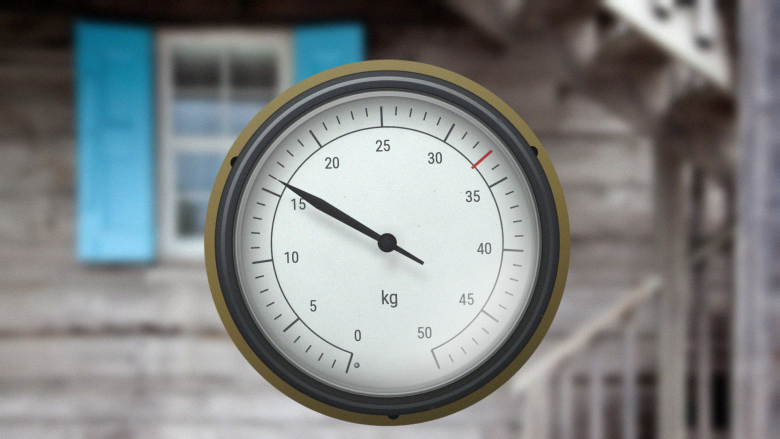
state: 16kg
